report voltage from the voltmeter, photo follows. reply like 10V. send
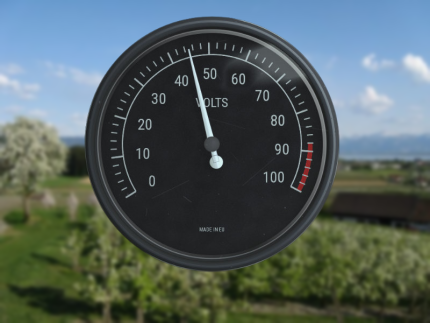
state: 45V
